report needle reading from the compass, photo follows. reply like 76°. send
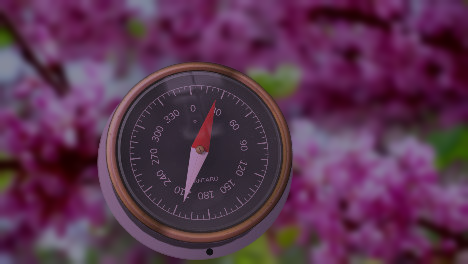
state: 25°
